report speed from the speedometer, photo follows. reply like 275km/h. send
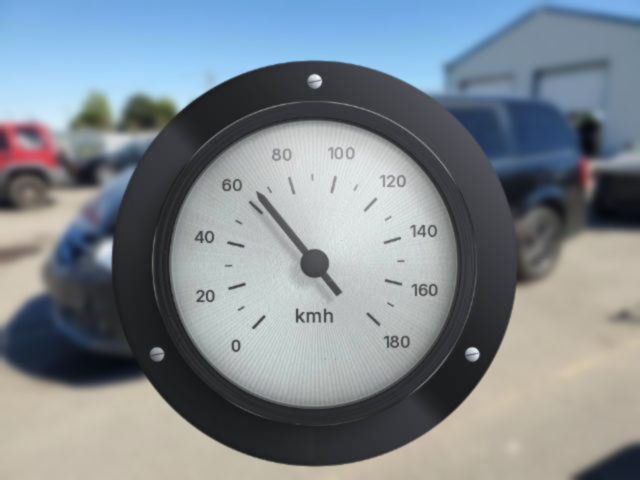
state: 65km/h
